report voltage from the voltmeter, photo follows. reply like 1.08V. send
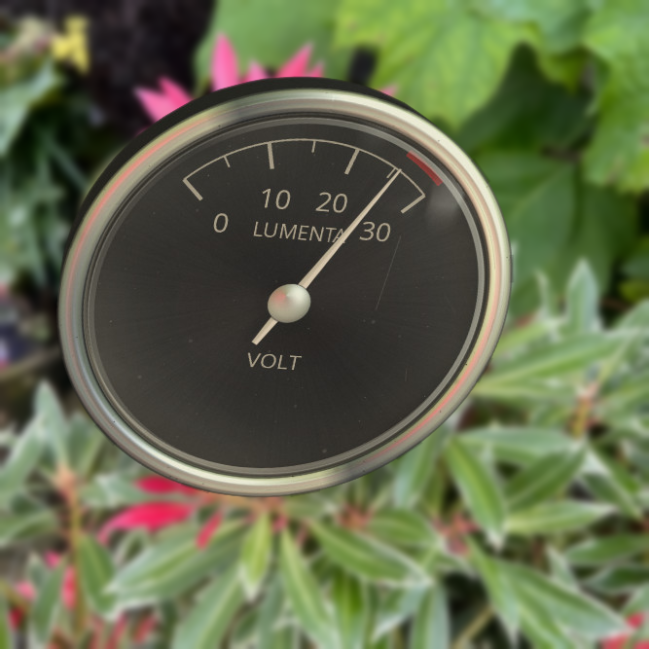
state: 25V
